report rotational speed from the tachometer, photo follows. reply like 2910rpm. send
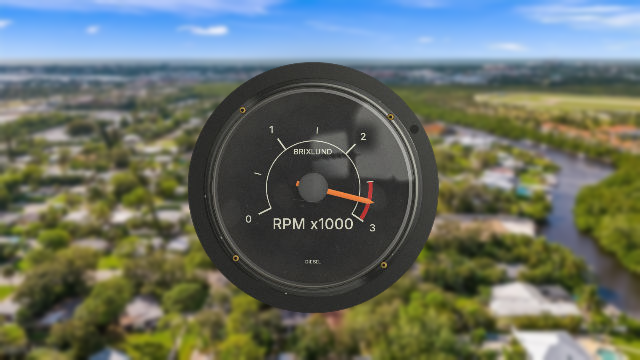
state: 2750rpm
